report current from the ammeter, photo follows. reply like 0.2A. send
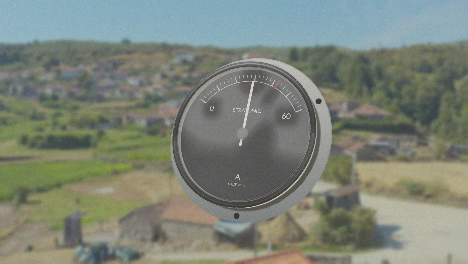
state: 30A
